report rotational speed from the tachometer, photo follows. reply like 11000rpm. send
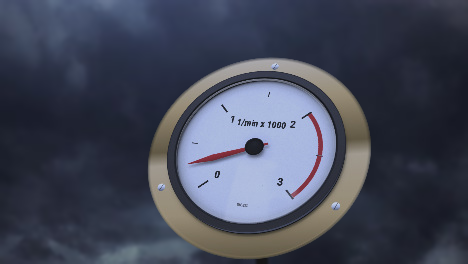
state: 250rpm
